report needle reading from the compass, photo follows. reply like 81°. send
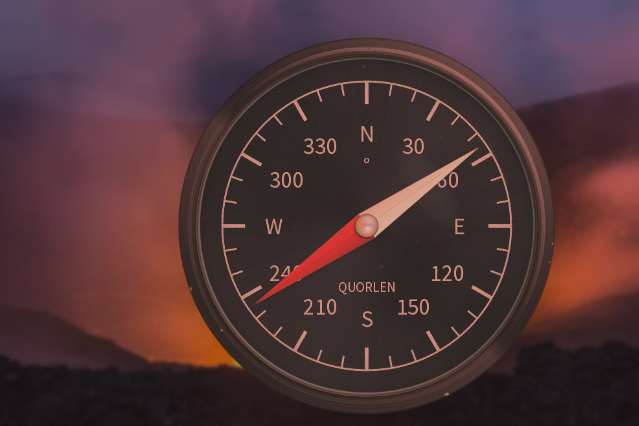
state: 235°
